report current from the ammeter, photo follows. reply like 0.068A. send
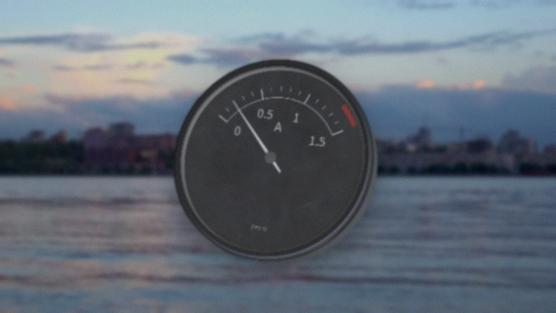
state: 0.2A
